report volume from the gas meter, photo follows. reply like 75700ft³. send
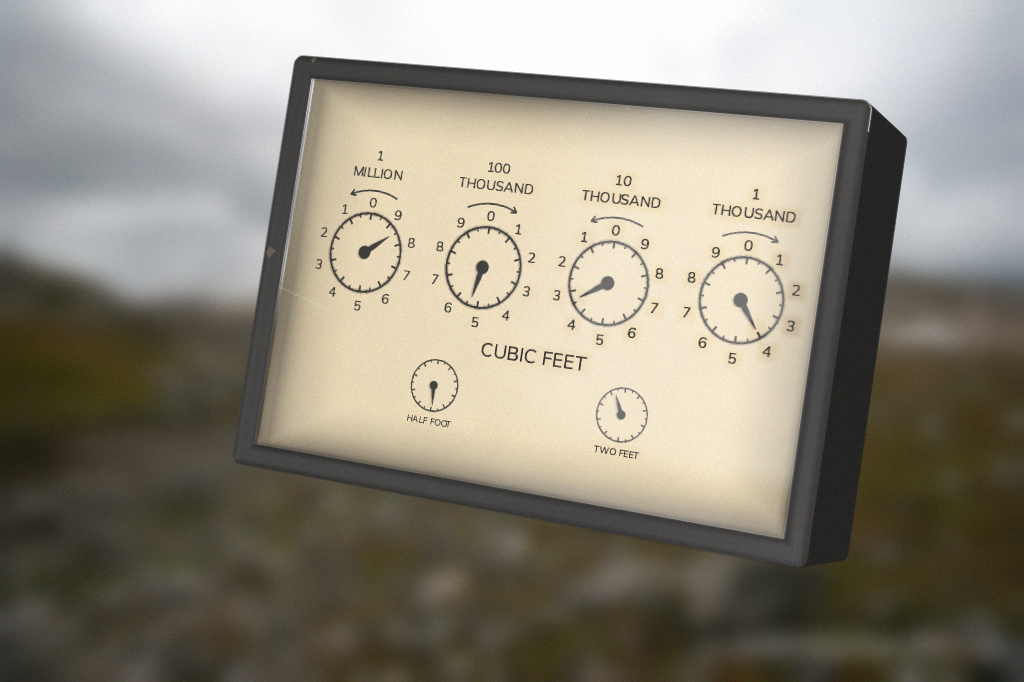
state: 853400ft³
